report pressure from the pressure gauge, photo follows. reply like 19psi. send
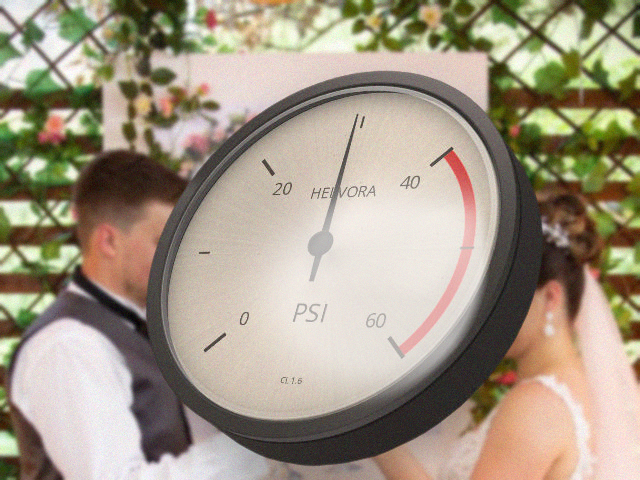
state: 30psi
